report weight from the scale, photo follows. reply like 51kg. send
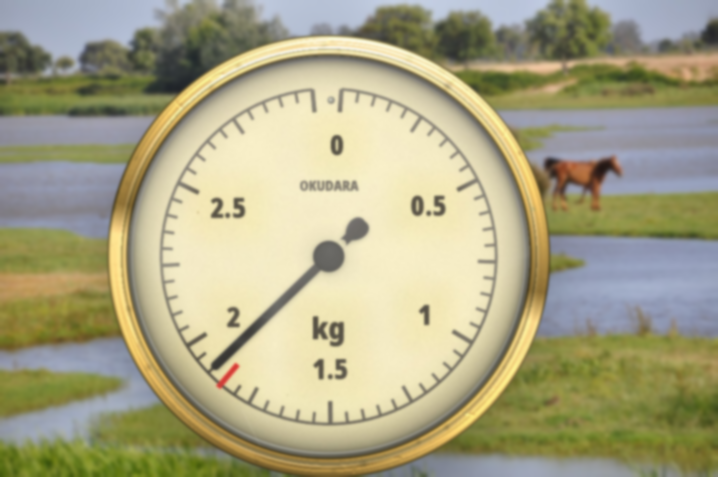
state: 1.9kg
